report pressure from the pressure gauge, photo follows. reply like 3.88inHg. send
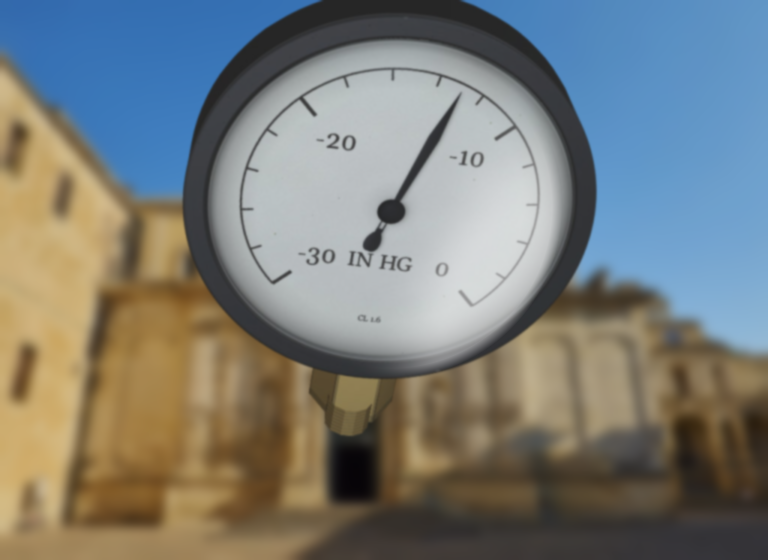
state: -13inHg
